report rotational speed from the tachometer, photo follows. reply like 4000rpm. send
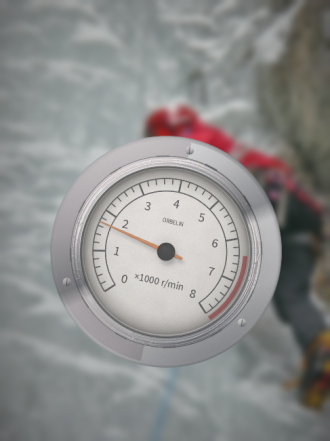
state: 1700rpm
